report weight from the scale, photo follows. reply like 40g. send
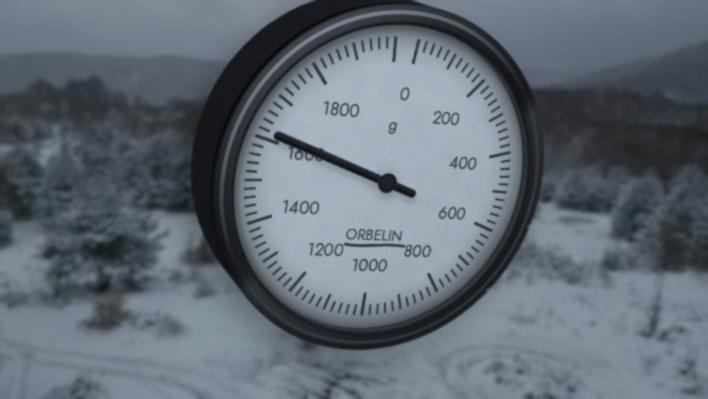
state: 1620g
